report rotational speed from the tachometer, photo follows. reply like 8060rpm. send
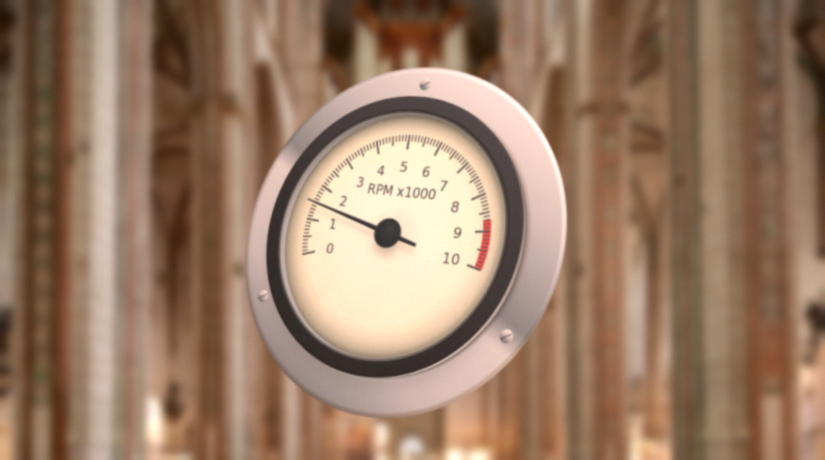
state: 1500rpm
